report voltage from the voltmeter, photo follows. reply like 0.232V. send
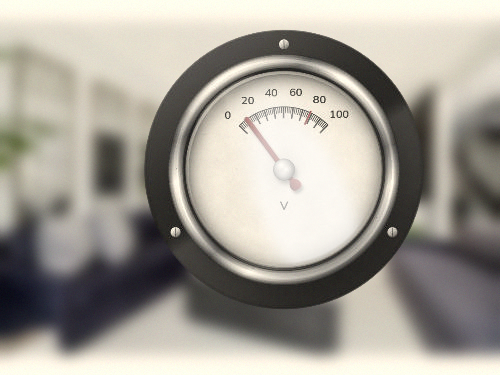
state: 10V
